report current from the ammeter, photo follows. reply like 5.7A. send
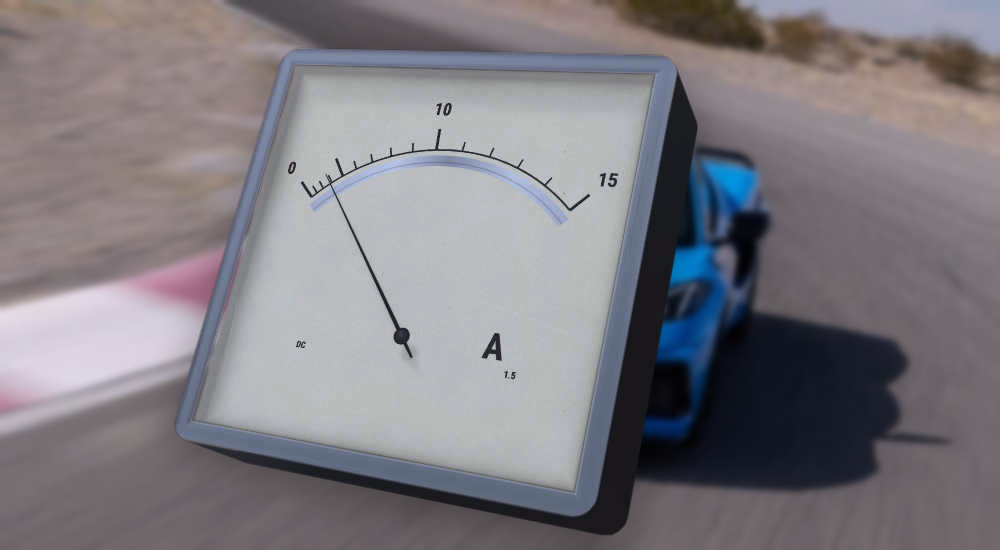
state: 4A
